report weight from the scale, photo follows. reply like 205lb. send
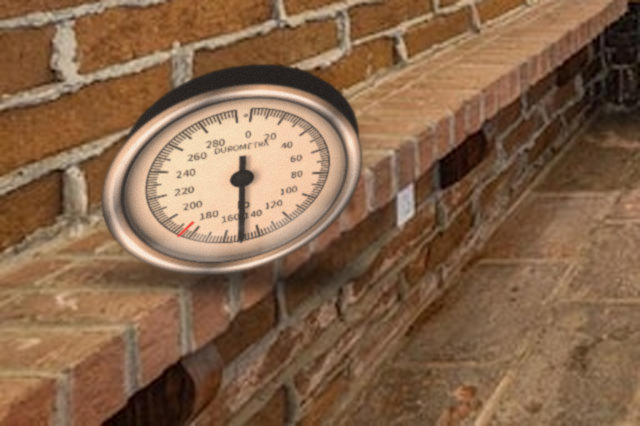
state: 150lb
